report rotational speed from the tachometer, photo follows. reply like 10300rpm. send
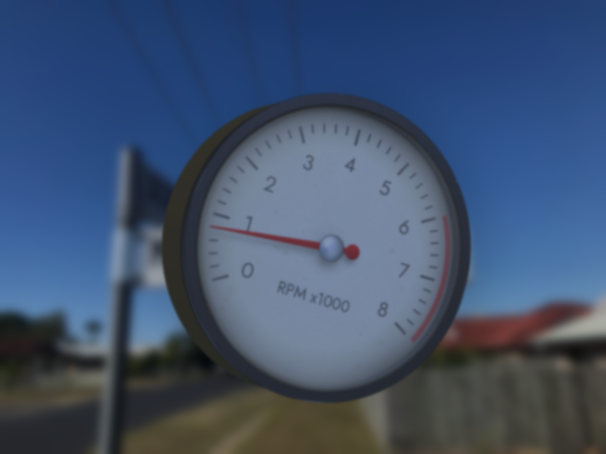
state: 800rpm
